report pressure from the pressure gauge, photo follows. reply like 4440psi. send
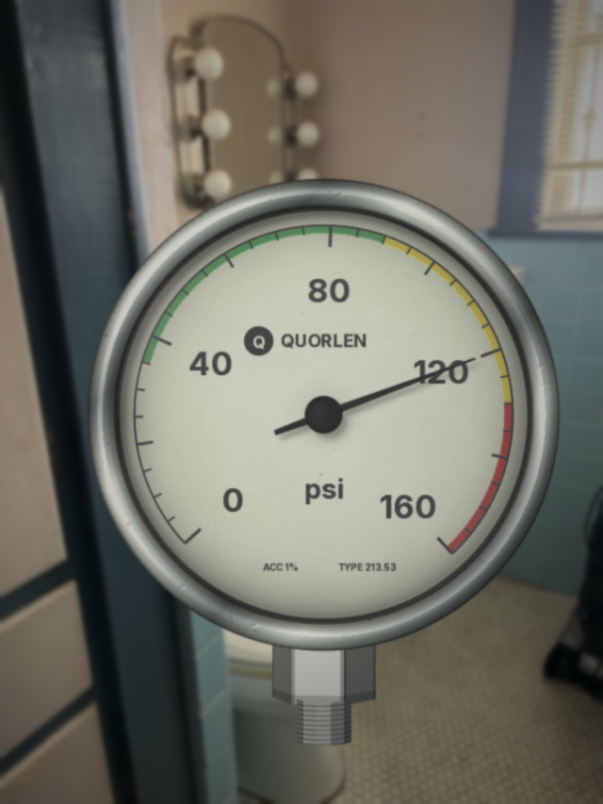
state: 120psi
